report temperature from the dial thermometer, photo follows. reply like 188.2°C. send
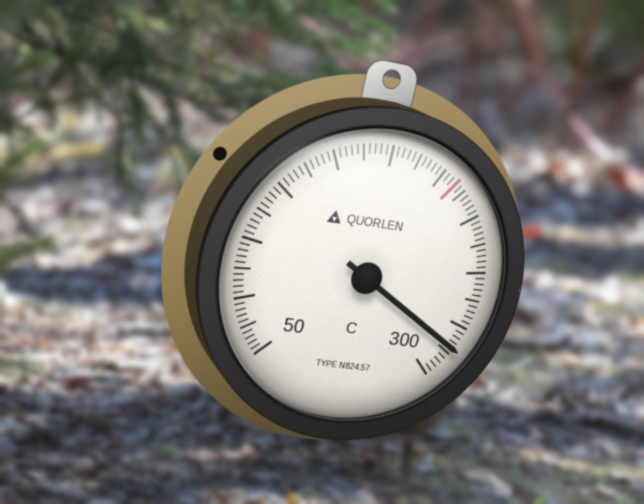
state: 285°C
